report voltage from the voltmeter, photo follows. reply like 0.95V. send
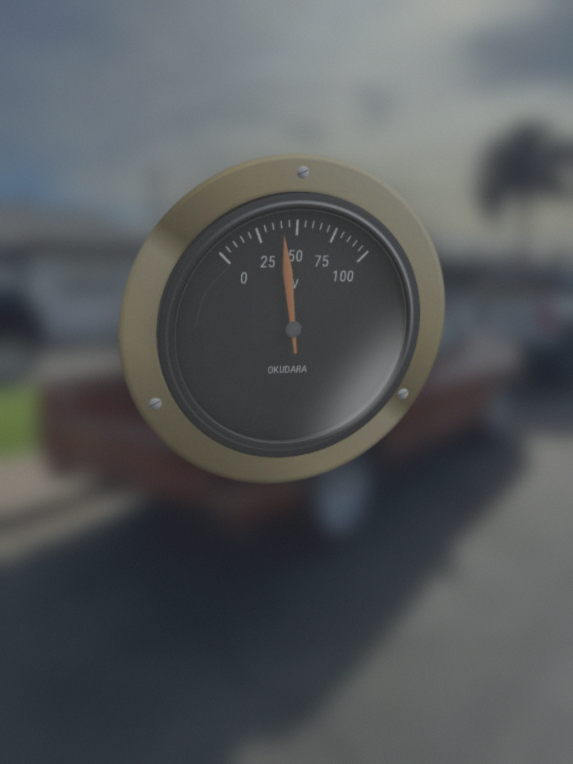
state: 40V
